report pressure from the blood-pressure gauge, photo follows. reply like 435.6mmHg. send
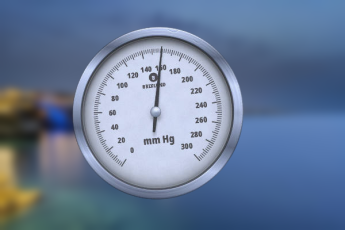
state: 160mmHg
